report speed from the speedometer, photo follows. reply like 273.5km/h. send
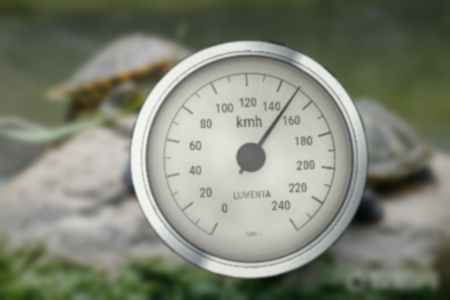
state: 150km/h
